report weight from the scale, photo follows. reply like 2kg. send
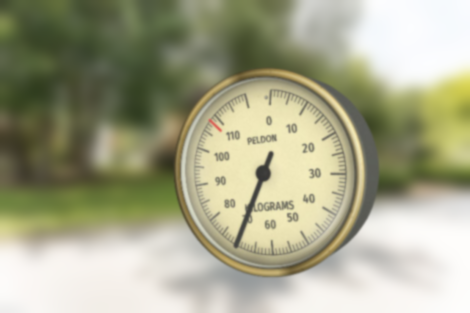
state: 70kg
